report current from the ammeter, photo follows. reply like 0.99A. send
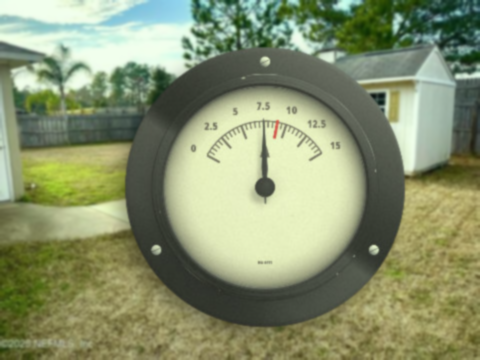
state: 7.5A
